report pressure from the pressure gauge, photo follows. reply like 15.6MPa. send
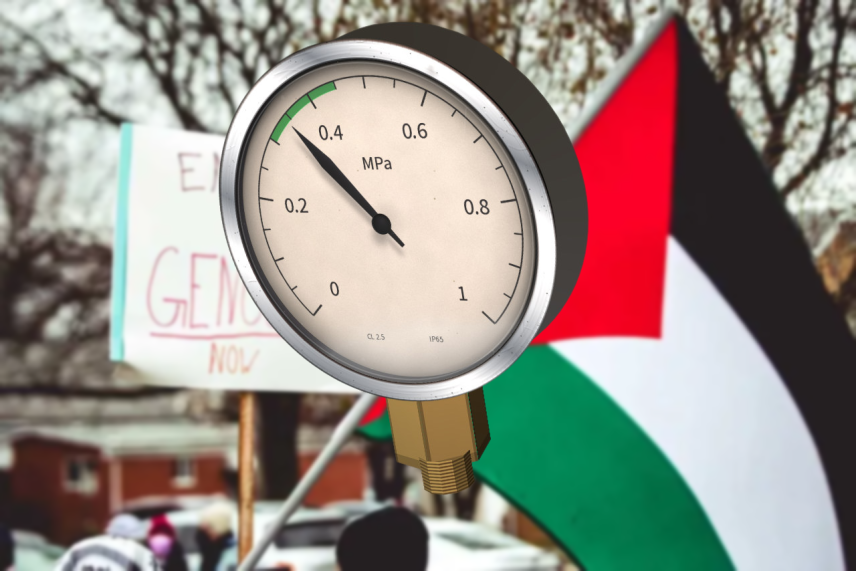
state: 0.35MPa
